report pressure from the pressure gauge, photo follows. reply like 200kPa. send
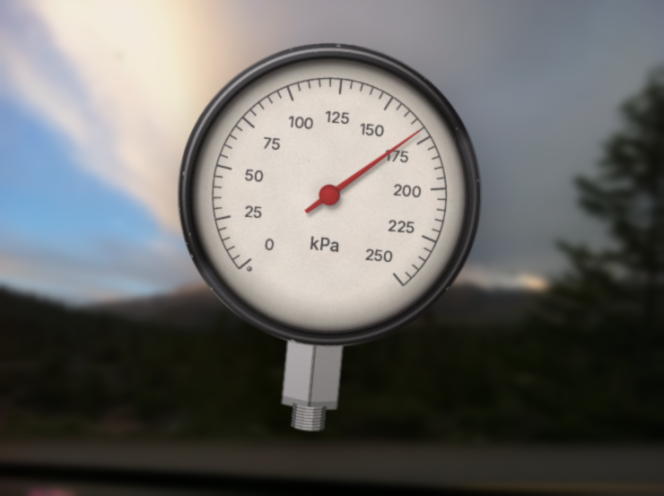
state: 170kPa
